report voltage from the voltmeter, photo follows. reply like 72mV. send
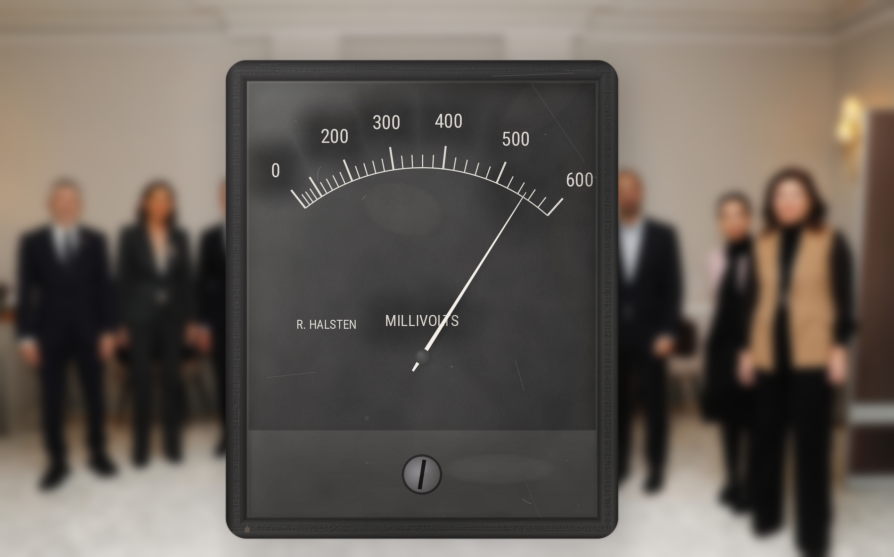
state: 550mV
